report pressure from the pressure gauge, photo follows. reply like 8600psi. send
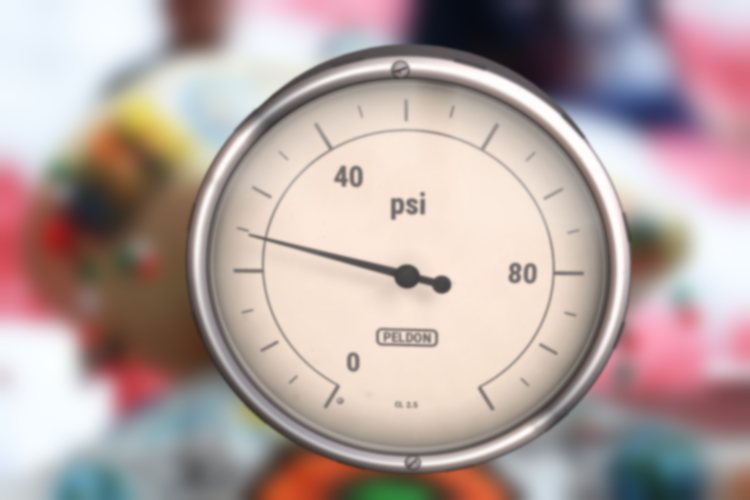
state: 25psi
